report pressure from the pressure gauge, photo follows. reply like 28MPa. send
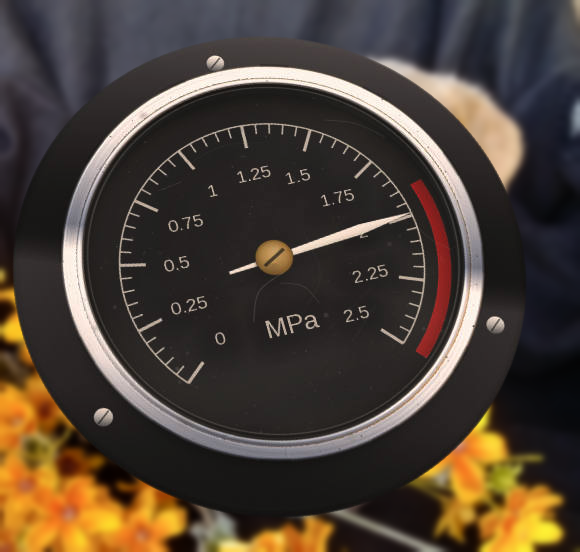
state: 2MPa
